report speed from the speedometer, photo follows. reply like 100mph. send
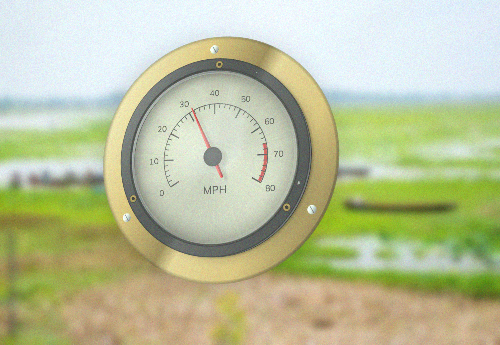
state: 32mph
